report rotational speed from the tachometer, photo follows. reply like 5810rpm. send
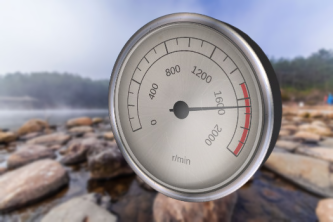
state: 1650rpm
